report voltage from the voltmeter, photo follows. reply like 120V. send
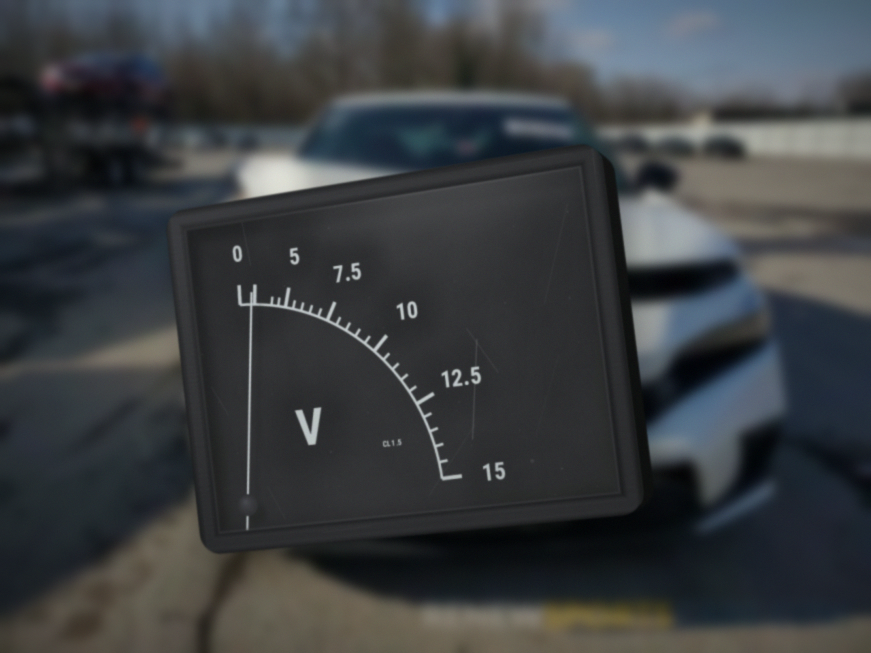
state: 2.5V
